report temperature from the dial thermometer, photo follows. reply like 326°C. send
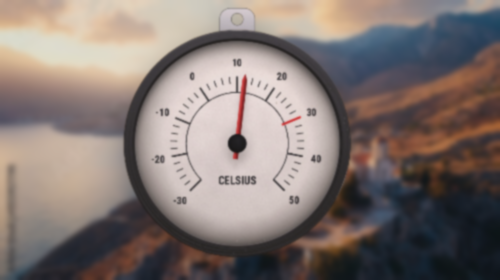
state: 12°C
